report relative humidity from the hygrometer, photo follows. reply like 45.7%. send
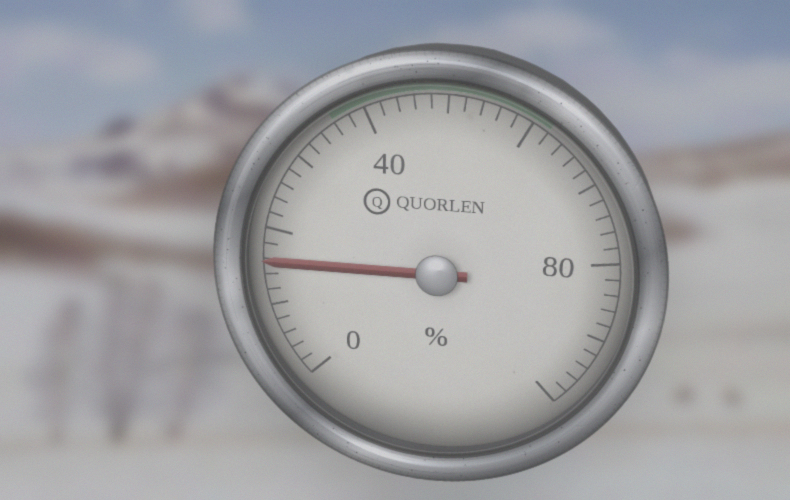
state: 16%
